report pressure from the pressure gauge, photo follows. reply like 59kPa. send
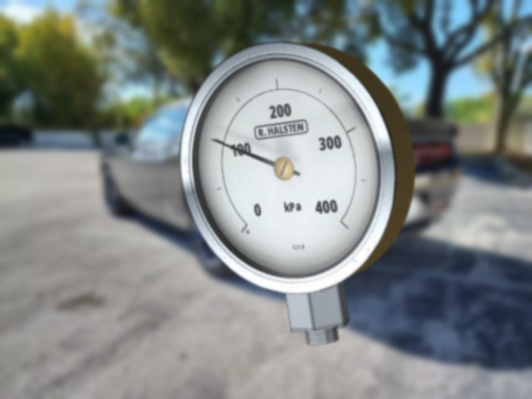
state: 100kPa
